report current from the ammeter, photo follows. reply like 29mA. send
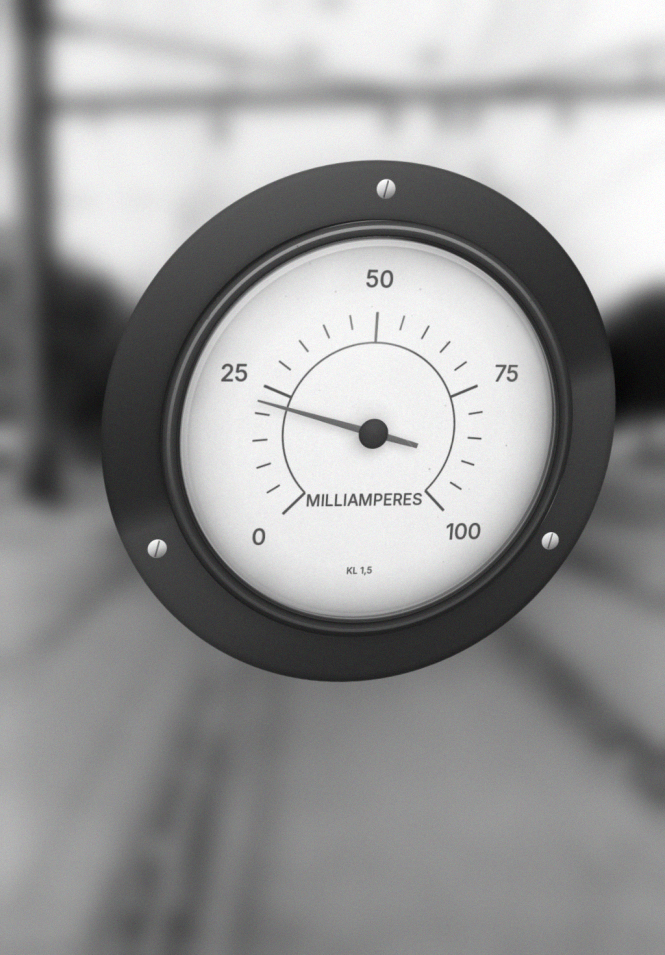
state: 22.5mA
